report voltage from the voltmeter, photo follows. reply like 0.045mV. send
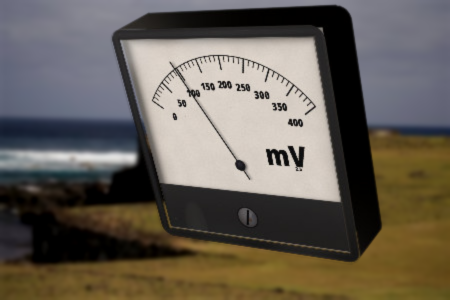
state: 100mV
